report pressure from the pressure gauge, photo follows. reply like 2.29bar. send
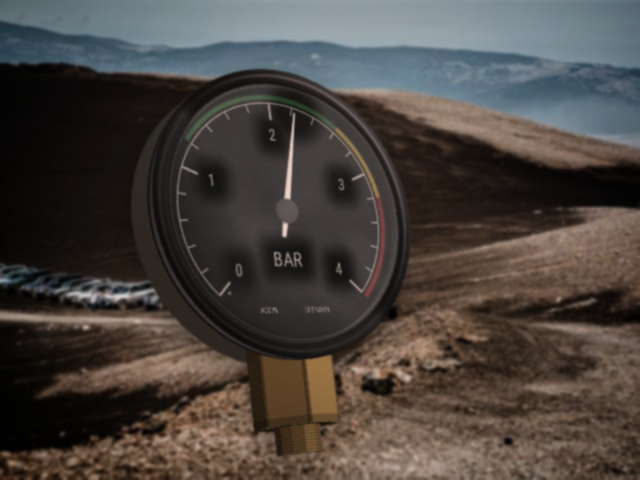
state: 2.2bar
